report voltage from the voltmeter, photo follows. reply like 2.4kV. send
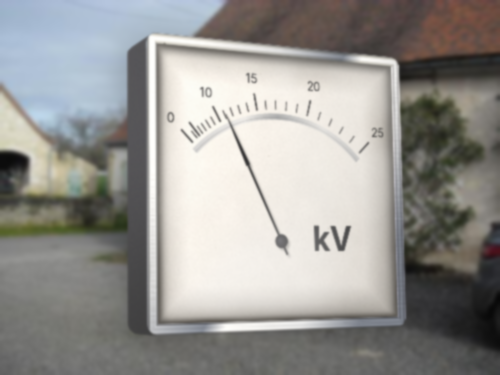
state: 11kV
